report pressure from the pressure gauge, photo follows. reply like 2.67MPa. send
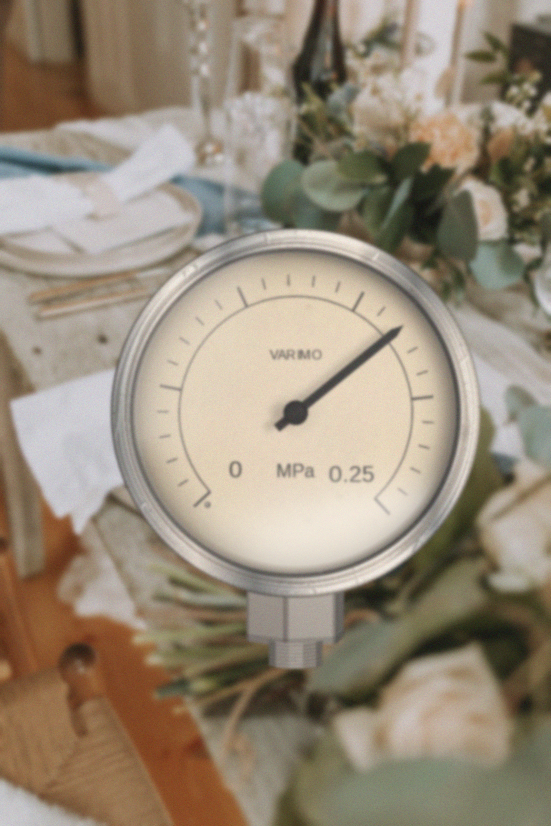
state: 0.17MPa
